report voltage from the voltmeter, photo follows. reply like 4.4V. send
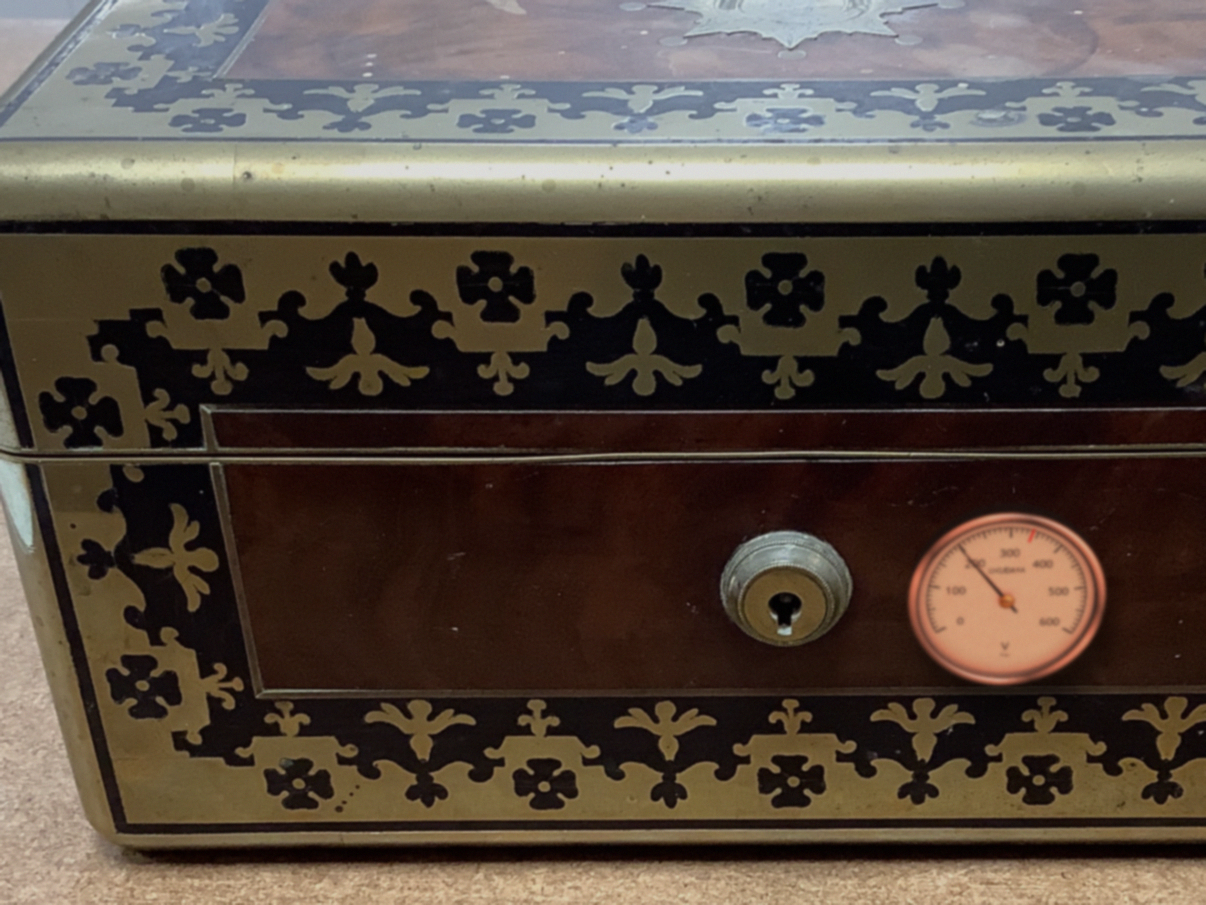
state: 200V
